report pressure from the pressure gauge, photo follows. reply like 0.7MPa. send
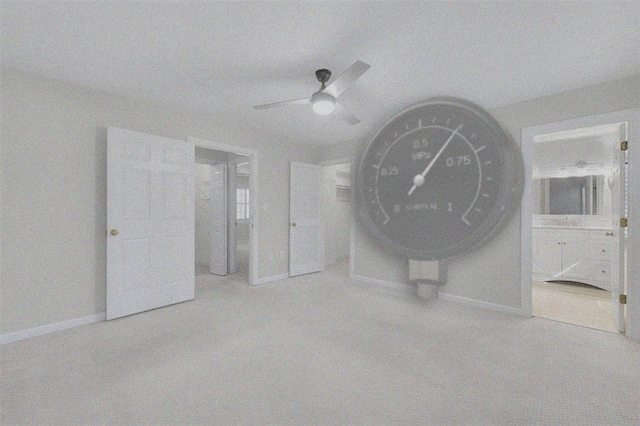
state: 0.65MPa
